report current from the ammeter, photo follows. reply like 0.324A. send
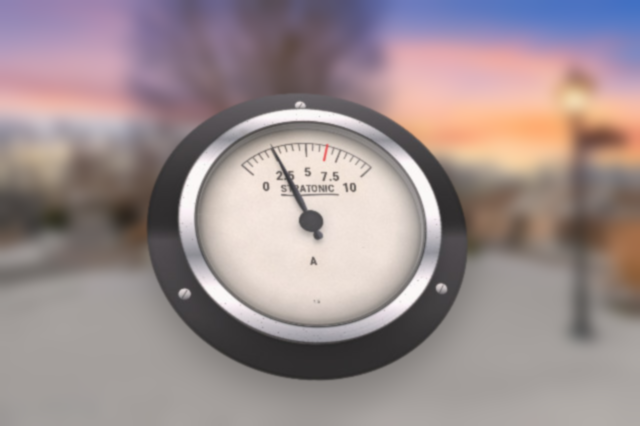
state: 2.5A
